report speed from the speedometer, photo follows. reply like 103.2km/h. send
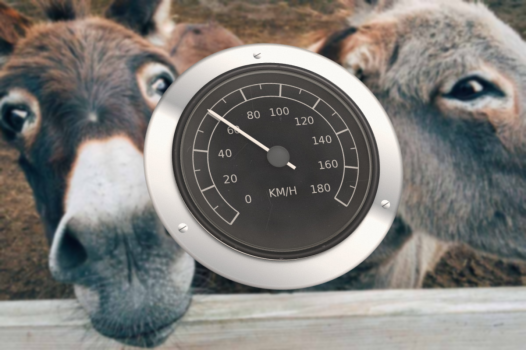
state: 60km/h
